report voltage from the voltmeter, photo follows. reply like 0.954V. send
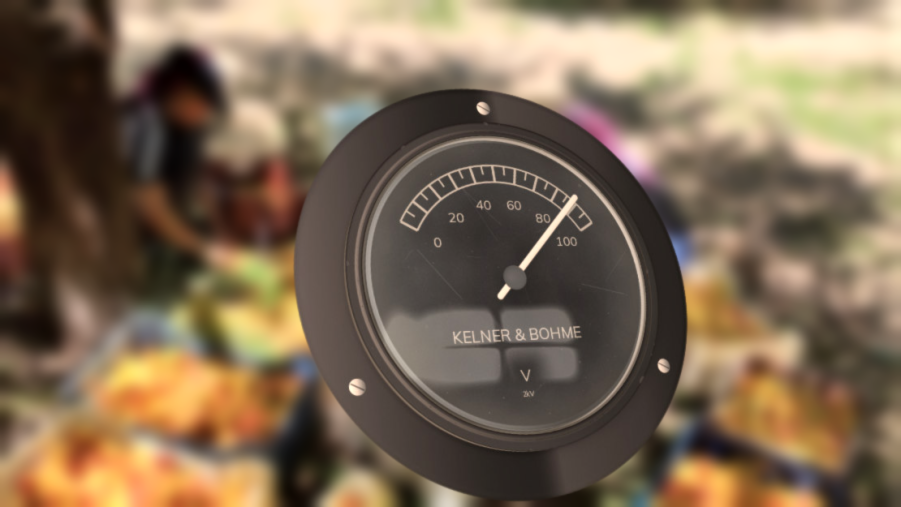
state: 87.5V
